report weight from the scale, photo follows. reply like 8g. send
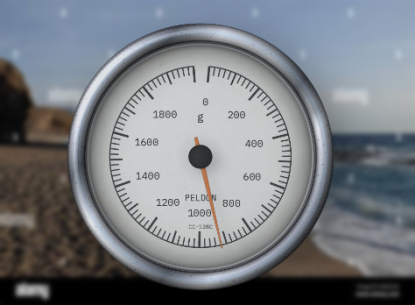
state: 920g
